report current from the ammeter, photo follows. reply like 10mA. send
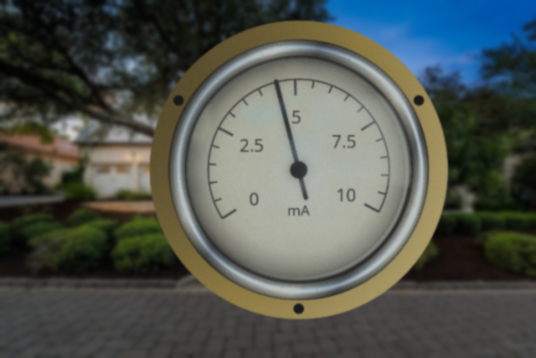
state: 4.5mA
